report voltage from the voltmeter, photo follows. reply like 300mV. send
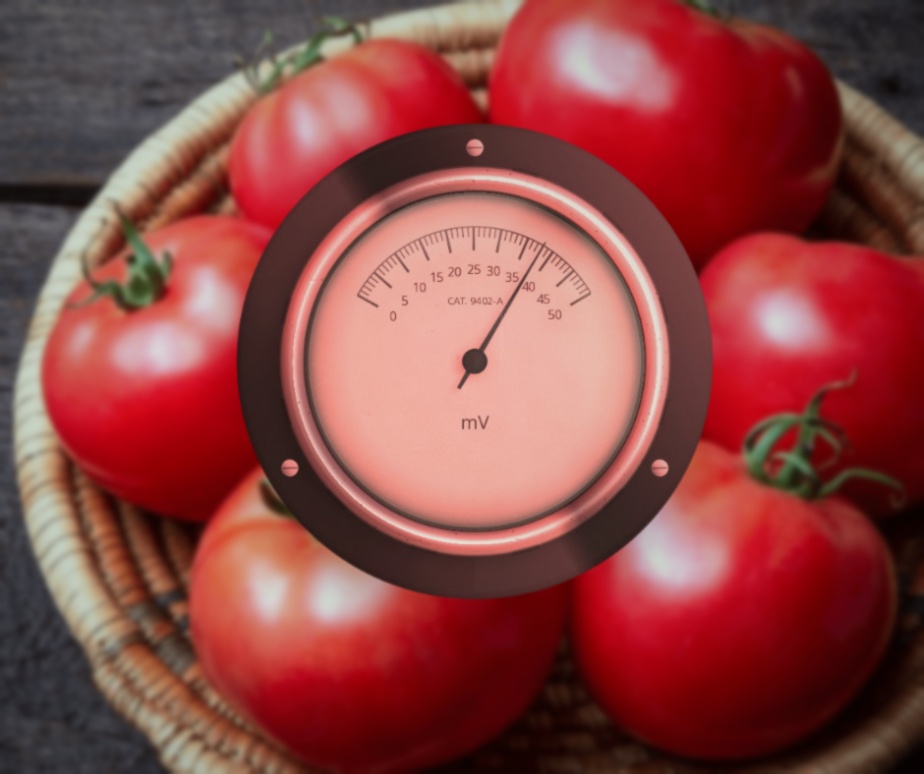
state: 38mV
